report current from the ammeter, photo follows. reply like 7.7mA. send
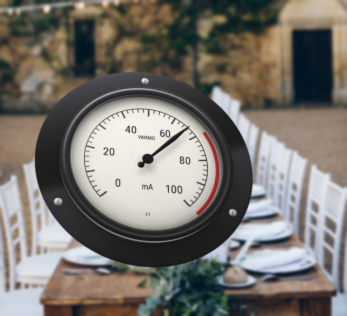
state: 66mA
